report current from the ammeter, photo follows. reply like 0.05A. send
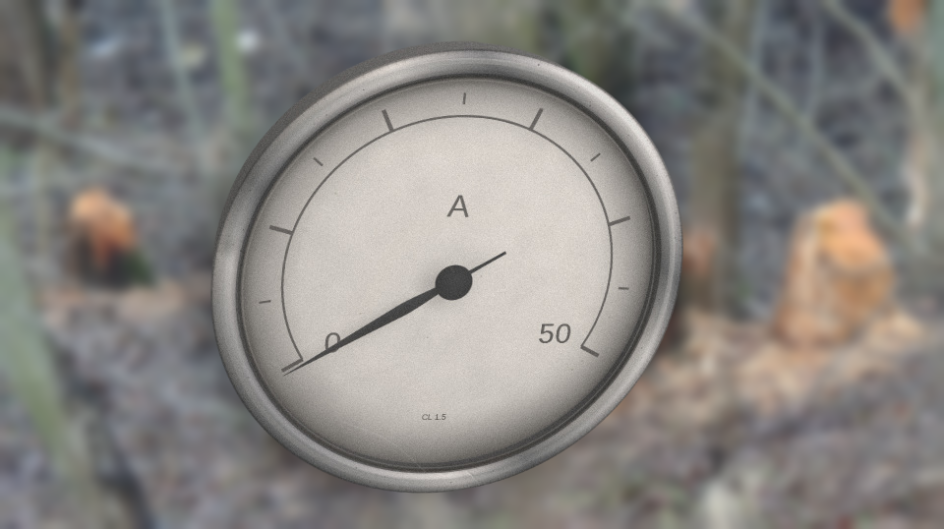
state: 0A
